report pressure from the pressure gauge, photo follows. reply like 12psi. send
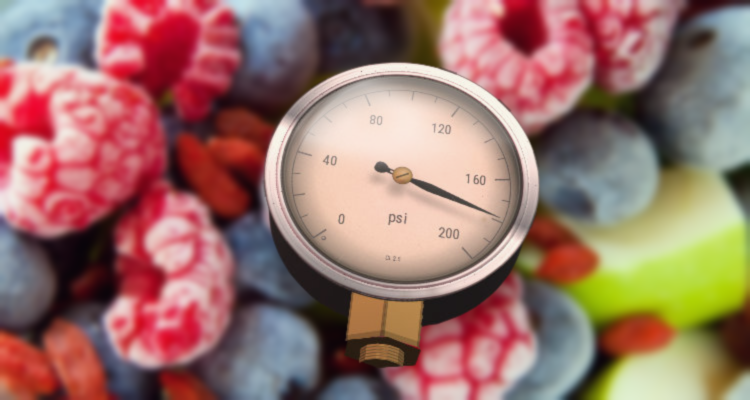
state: 180psi
